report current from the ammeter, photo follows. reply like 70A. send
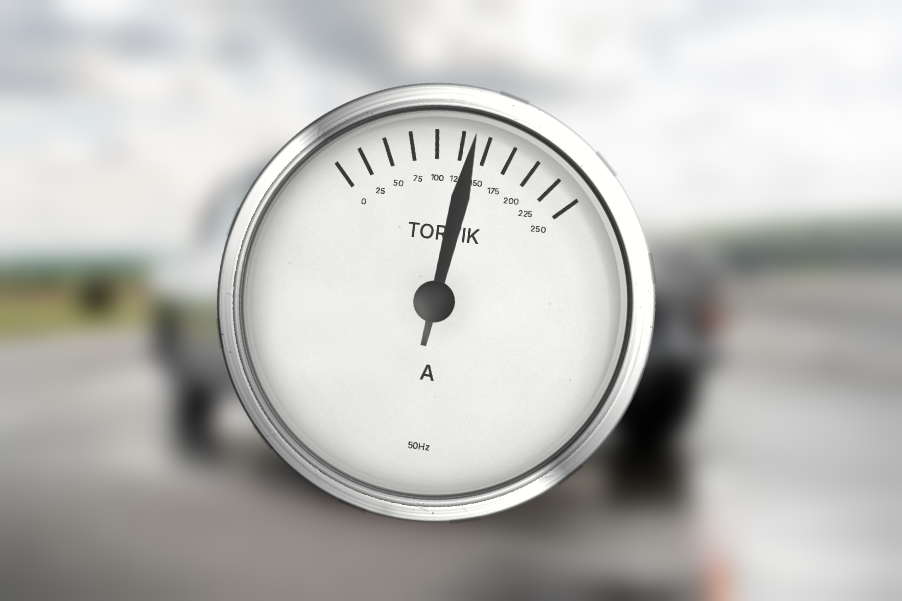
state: 137.5A
